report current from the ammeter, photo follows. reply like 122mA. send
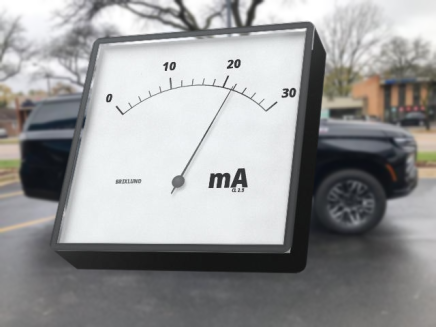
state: 22mA
